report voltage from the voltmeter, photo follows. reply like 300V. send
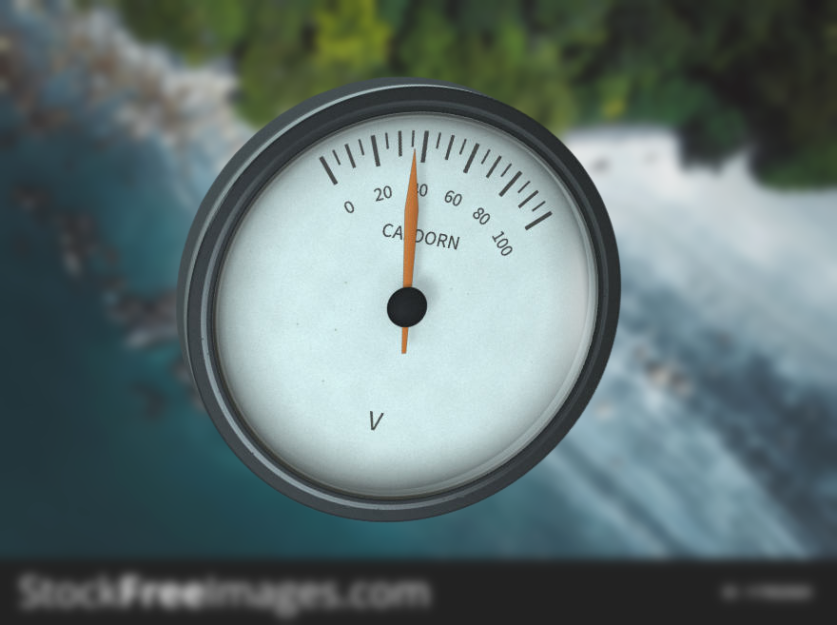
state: 35V
